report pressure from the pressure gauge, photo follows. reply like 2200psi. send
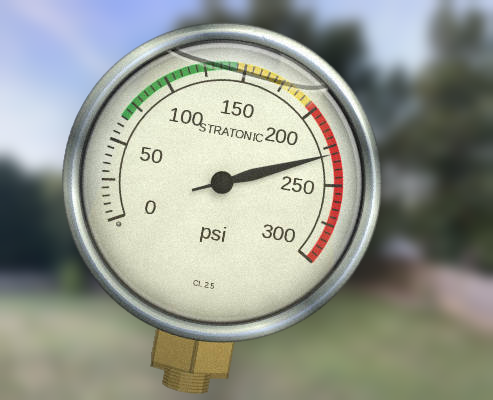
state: 230psi
